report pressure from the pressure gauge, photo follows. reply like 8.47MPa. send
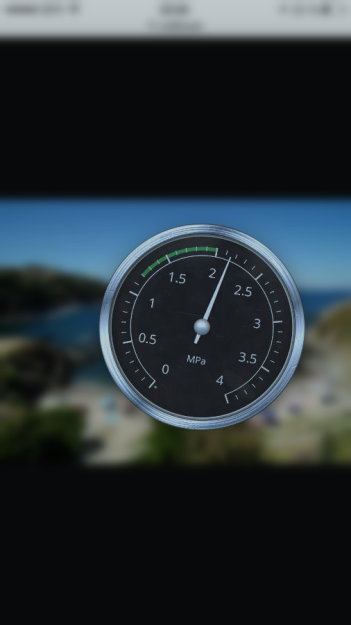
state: 2.15MPa
